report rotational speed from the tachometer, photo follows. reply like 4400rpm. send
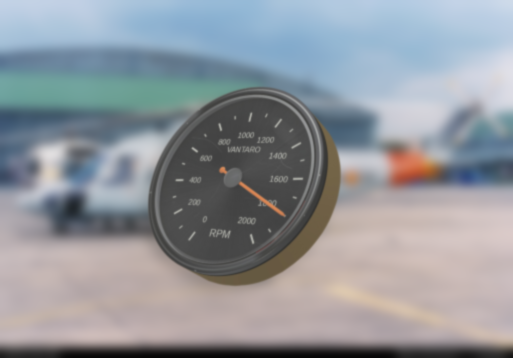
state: 1800rpm
